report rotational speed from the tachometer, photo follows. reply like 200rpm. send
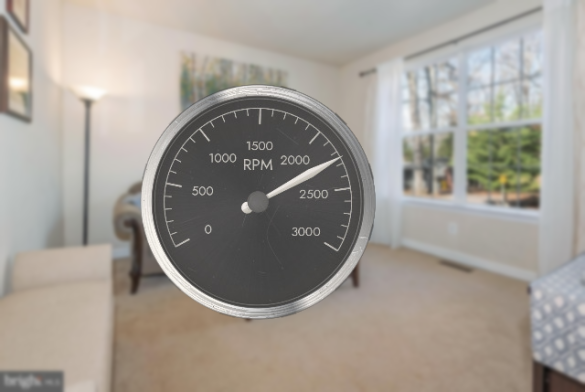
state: 2250rpm
